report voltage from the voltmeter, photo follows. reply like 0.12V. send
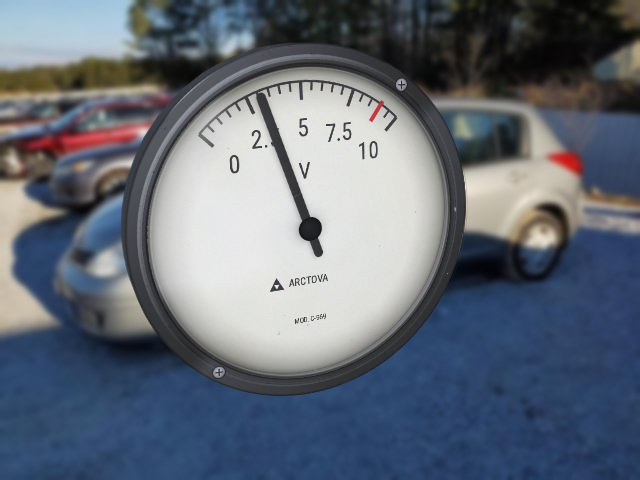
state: 3V
